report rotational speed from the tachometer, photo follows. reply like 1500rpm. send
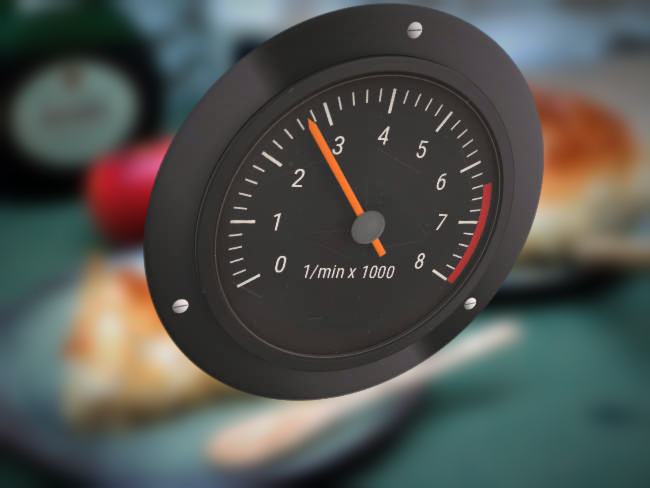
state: 2700rpm
